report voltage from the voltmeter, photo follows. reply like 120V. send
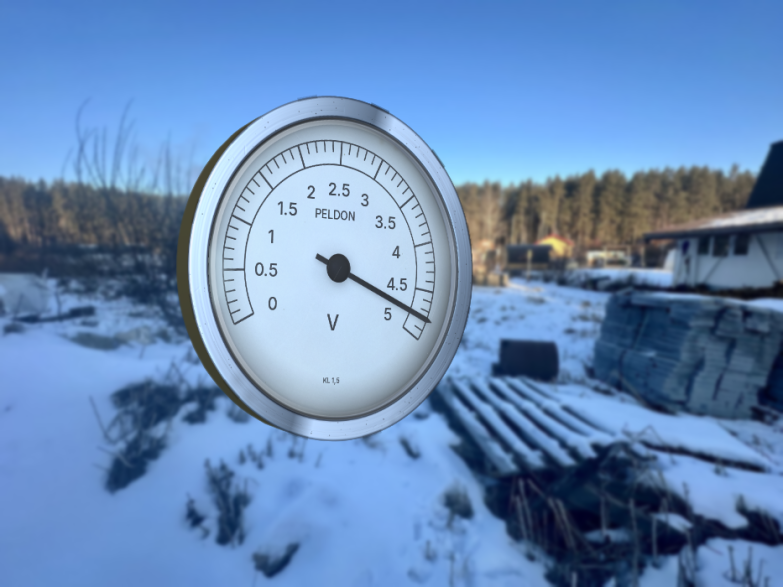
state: 4.8V
